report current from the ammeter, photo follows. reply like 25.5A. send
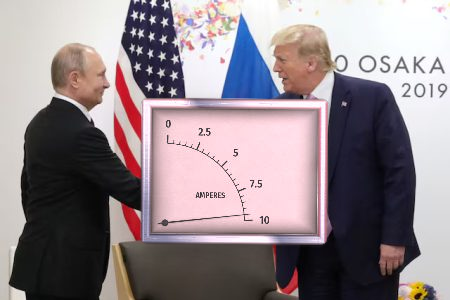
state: 9.5A
